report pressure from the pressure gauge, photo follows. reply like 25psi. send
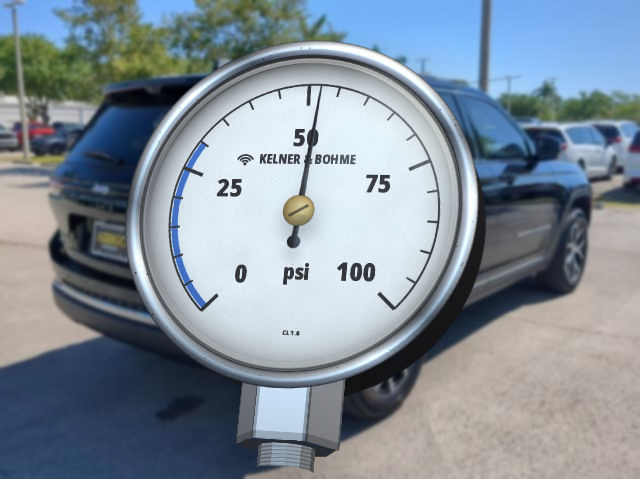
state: 52.5psi
